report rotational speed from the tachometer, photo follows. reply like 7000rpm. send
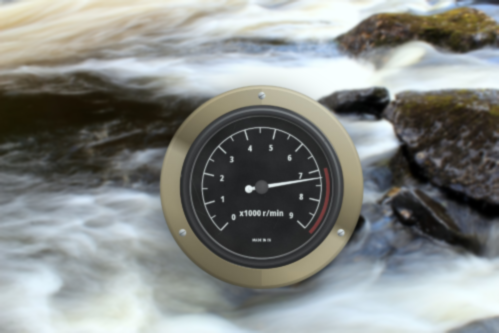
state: 7250rpm
